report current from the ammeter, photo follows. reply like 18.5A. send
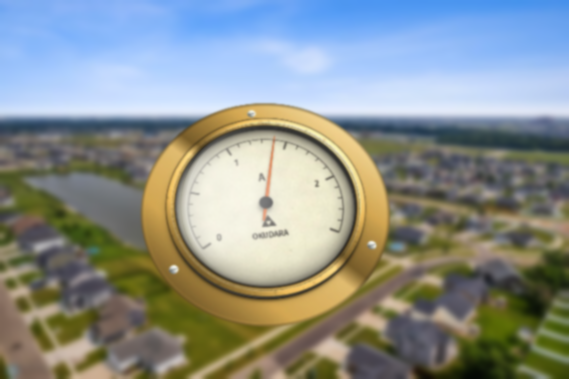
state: 1.4A
